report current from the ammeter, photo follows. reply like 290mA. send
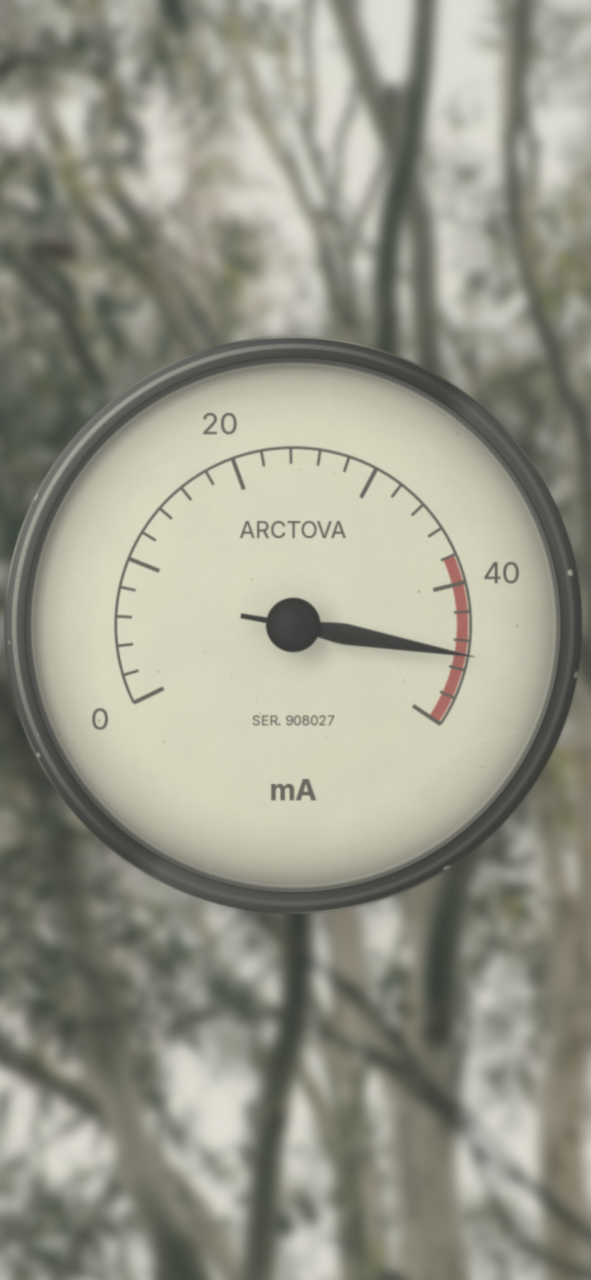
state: 45mA
